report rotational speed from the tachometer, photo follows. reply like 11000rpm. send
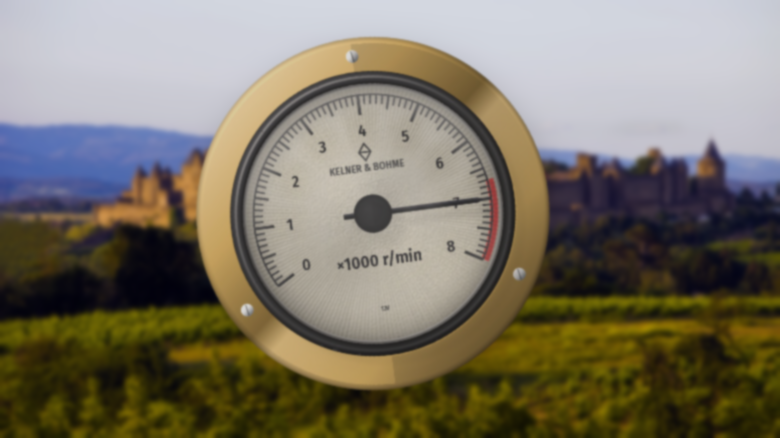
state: 7000rpm
